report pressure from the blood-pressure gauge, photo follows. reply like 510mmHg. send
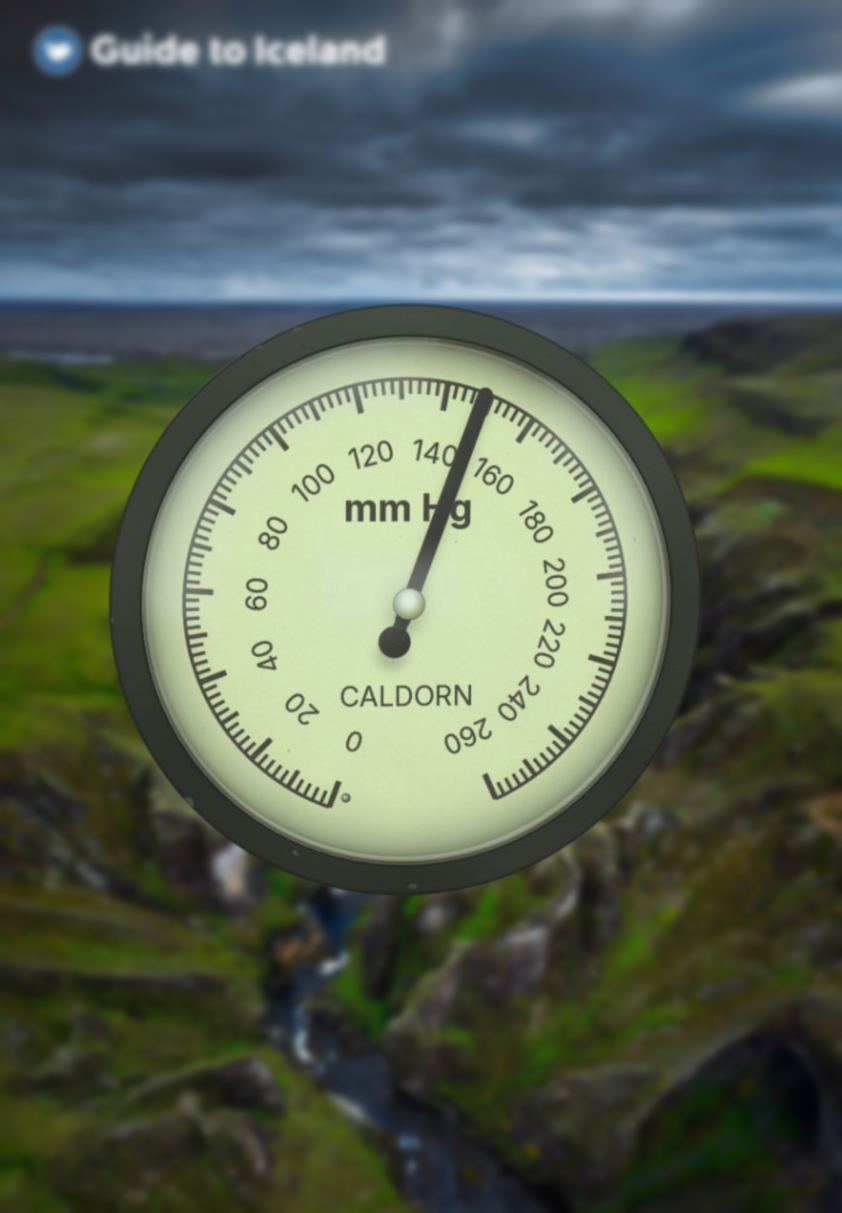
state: 148mmHg
